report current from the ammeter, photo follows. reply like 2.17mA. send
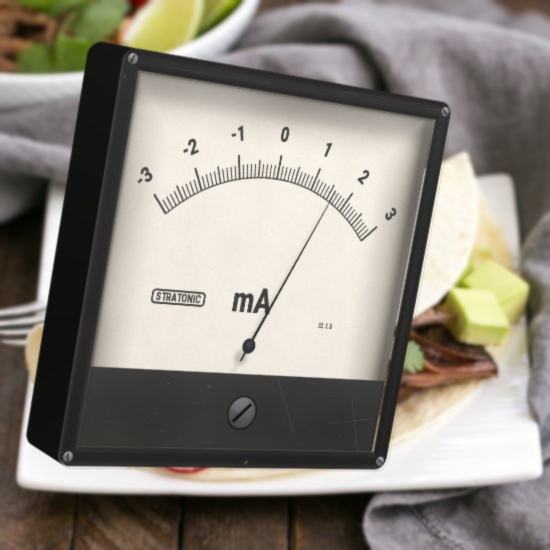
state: 1.5mA
